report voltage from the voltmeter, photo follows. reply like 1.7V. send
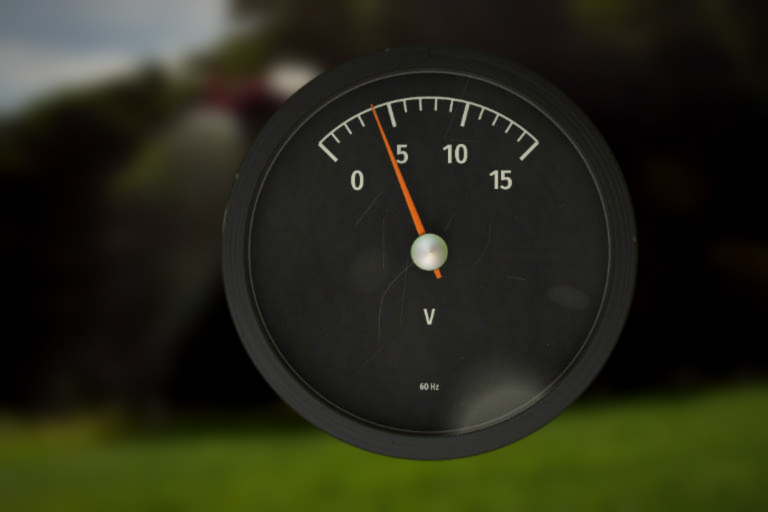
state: 4V
